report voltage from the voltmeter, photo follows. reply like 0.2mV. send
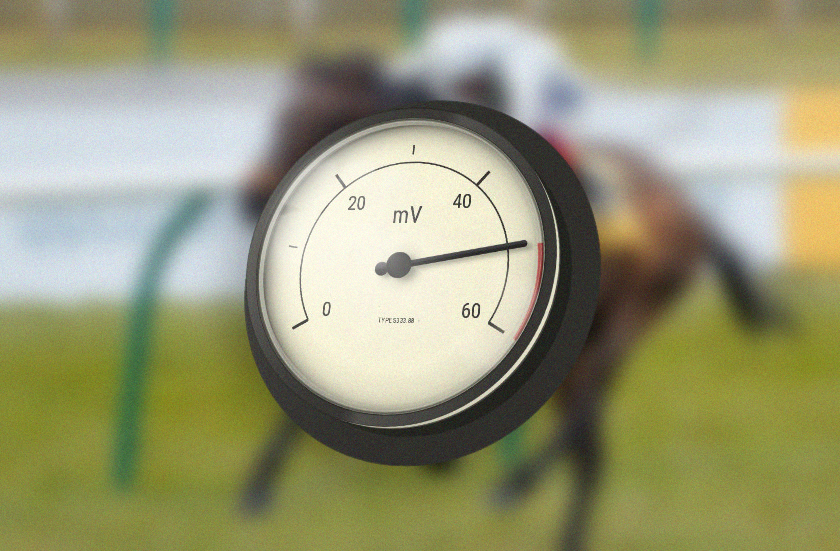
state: 50mV
